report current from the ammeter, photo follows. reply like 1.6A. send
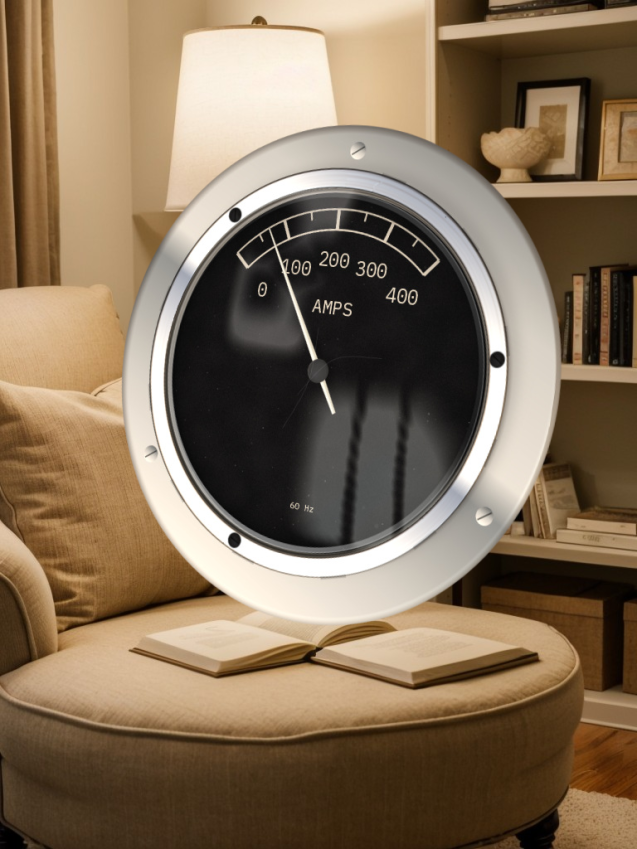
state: 75A
